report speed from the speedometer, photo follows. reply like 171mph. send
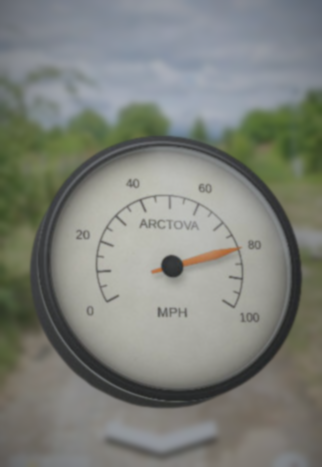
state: 80mph
